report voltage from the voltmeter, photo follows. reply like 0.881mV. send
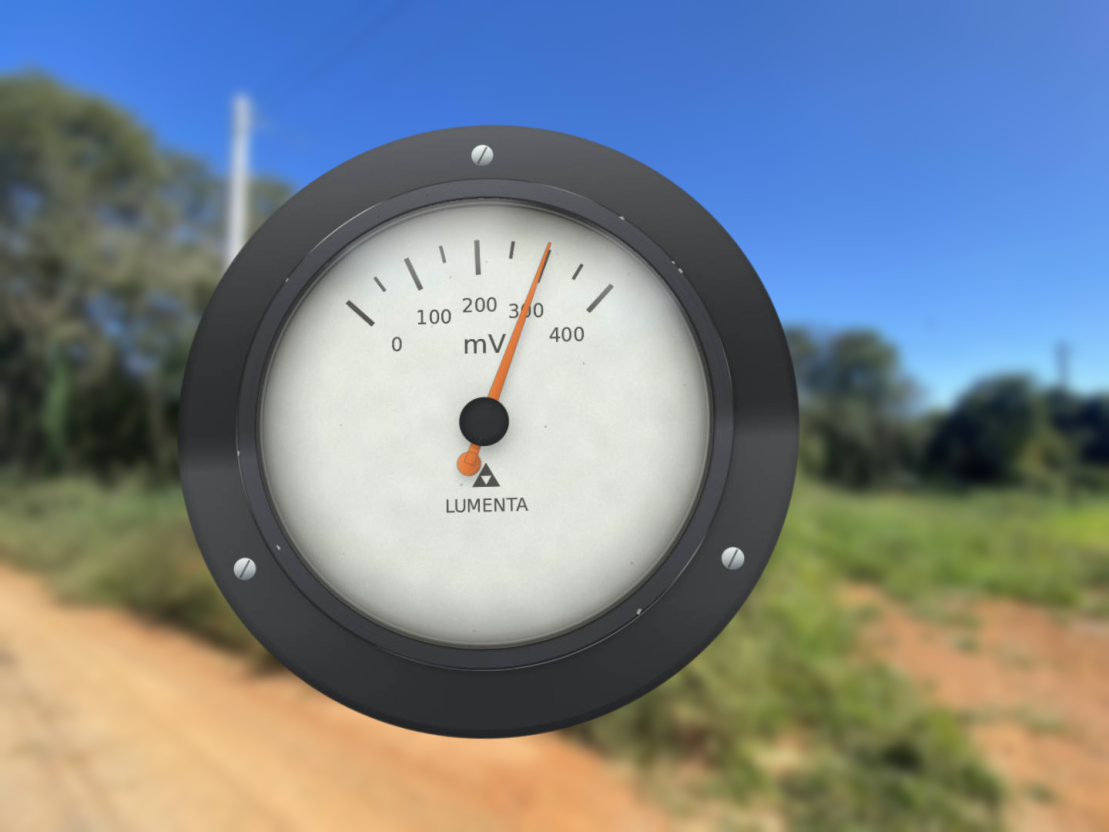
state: 300mV
